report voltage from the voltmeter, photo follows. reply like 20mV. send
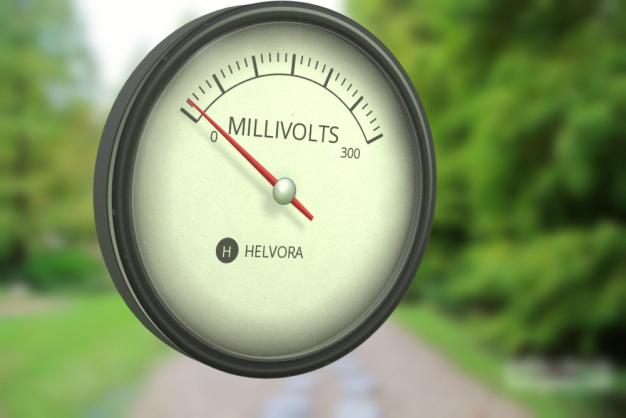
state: 10mV
